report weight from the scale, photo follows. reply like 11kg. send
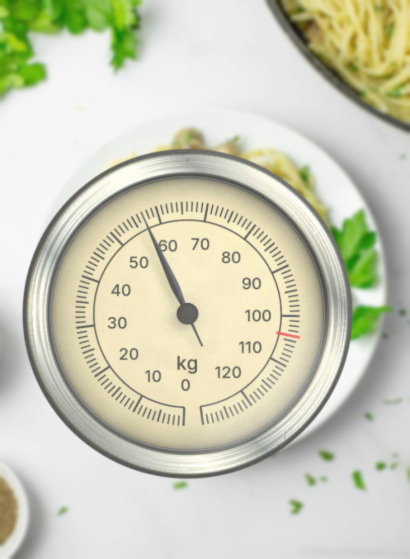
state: 57kg
